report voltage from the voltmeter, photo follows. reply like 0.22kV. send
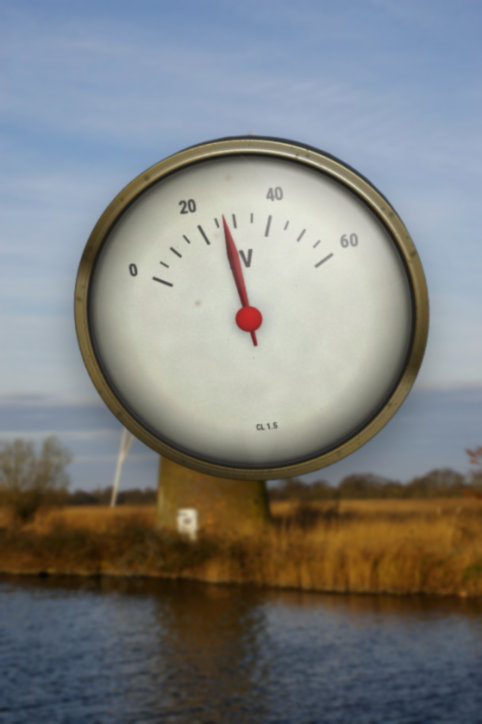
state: 27.5kV
